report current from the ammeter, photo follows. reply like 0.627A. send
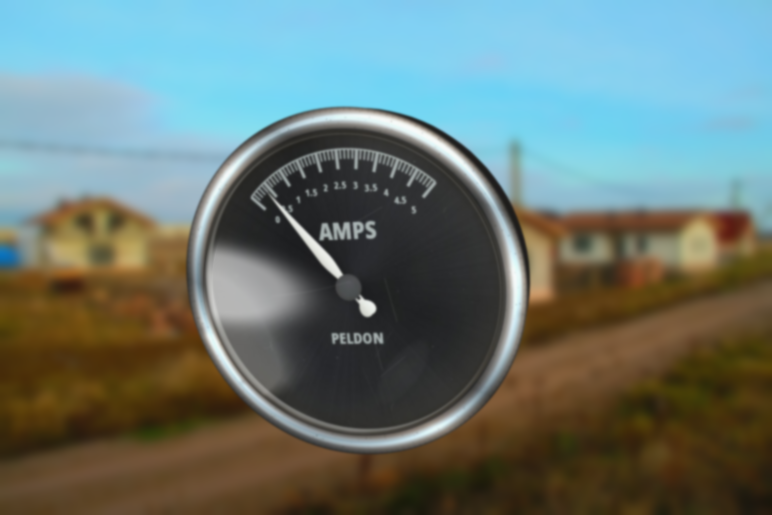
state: 0.5A
